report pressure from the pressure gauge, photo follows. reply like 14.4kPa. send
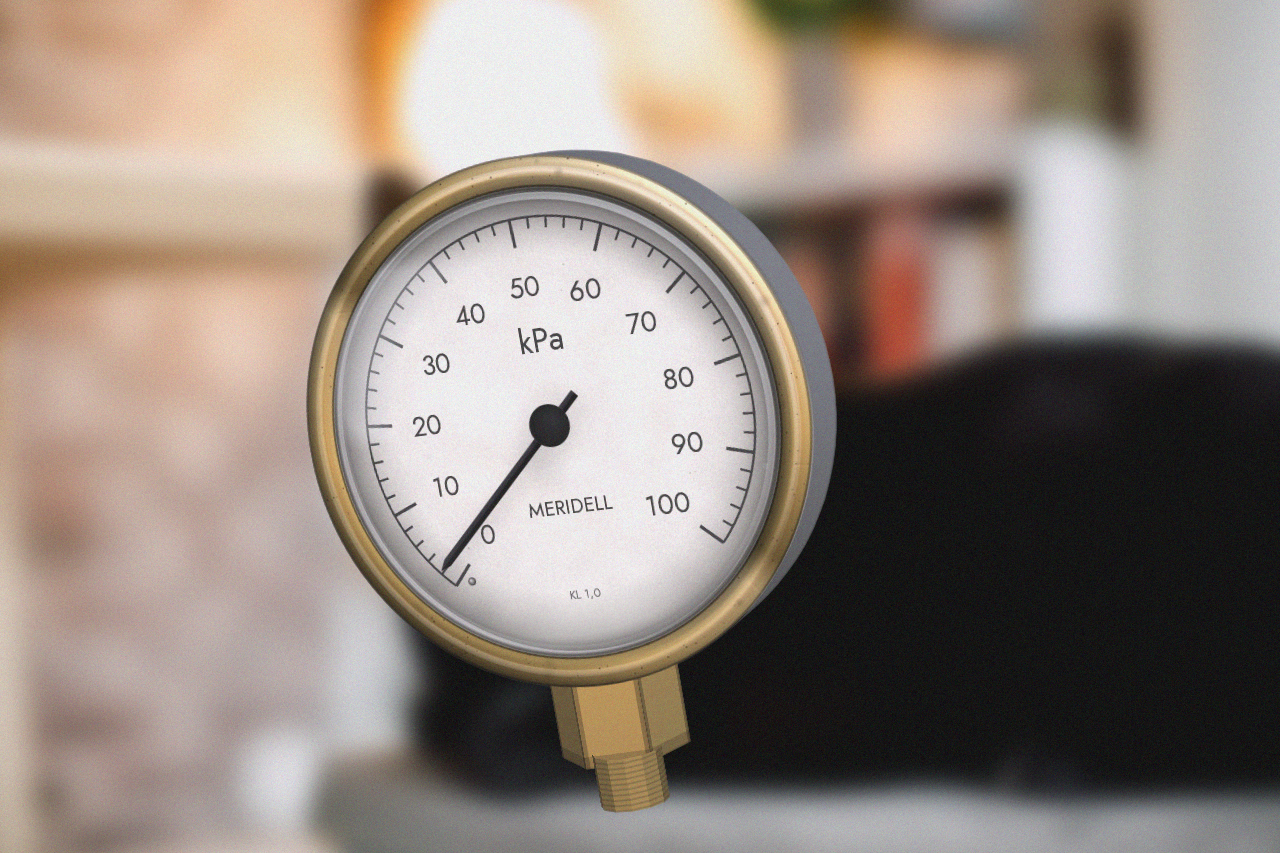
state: 2kPa
